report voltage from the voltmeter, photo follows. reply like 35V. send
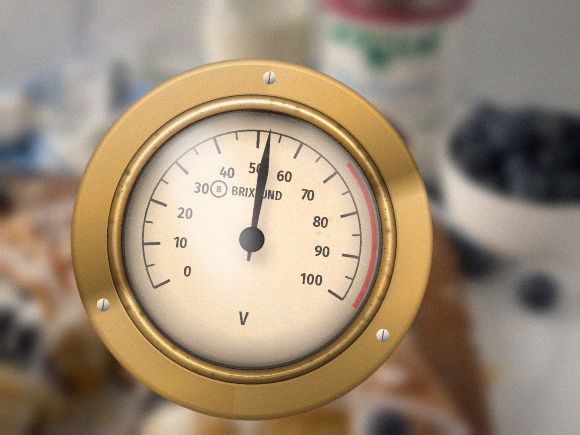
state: 52.5V
